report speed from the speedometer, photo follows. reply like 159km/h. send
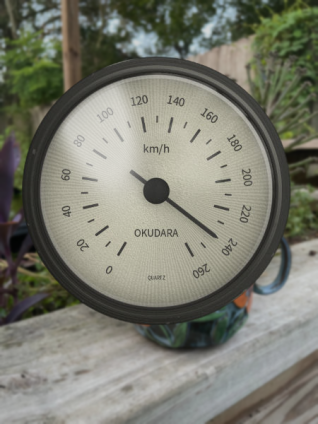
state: 240km/h
